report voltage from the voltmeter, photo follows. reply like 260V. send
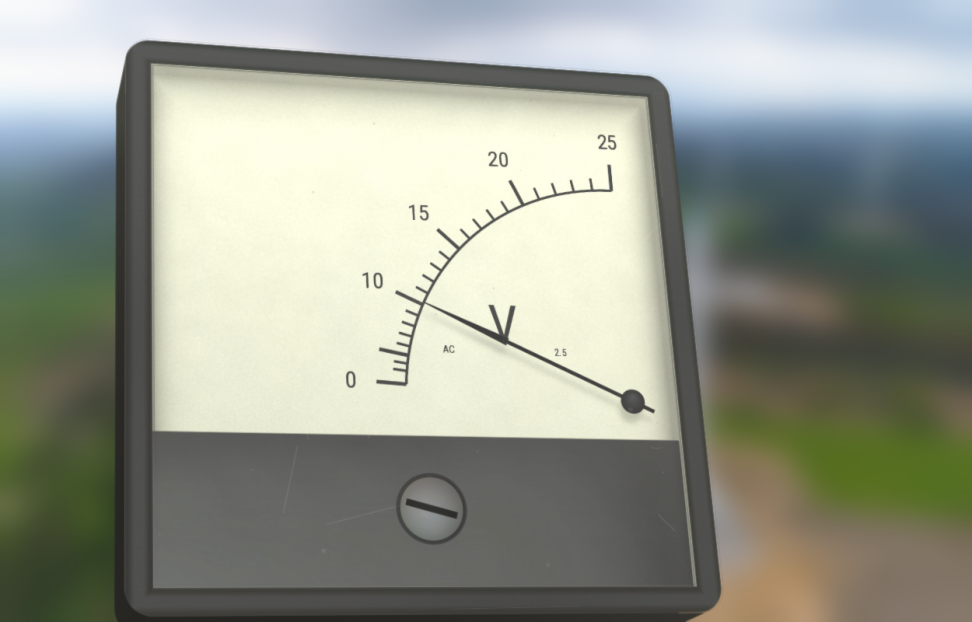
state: 10V
